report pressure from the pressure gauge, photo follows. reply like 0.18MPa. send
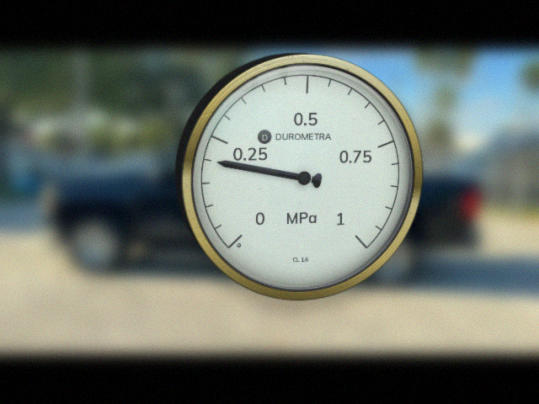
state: 0.2MPa
